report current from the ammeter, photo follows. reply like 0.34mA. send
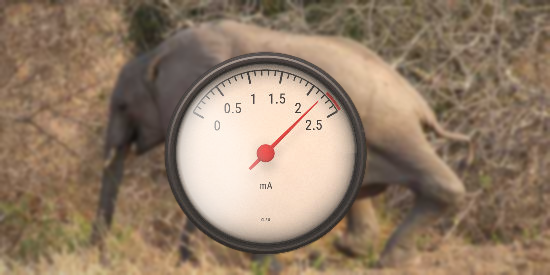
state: 2.2mA
